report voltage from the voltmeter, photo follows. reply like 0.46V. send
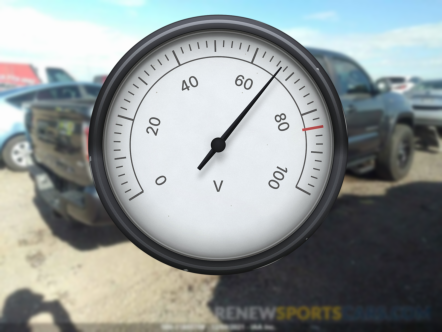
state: 67V
